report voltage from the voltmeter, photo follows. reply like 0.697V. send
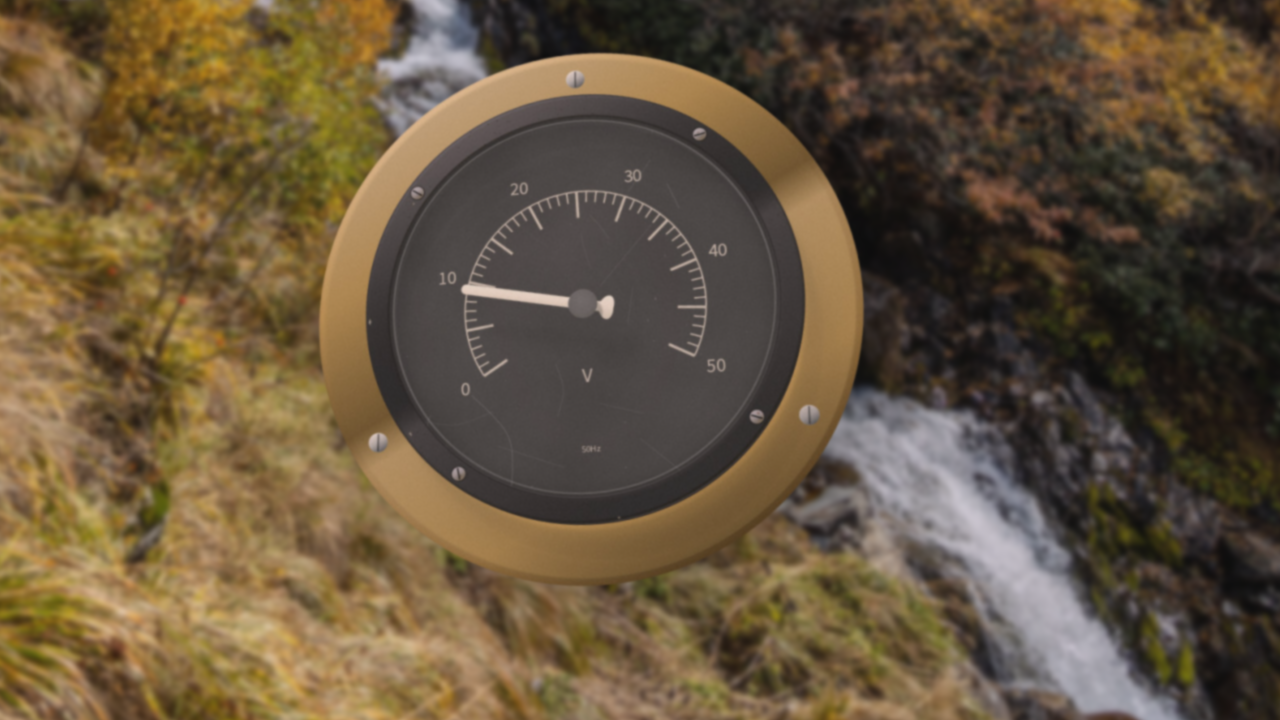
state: 9V
